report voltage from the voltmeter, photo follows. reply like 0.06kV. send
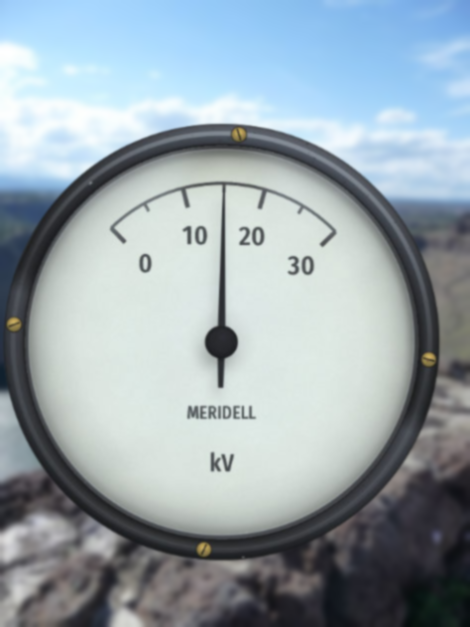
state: 15kV
